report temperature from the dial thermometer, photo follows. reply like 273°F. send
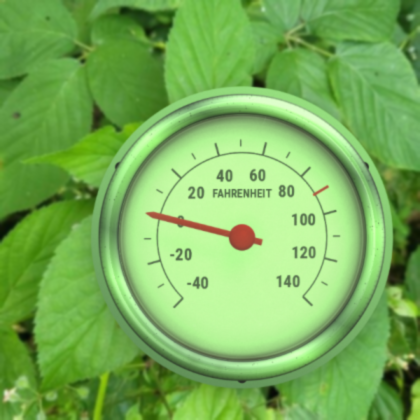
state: 0°F
